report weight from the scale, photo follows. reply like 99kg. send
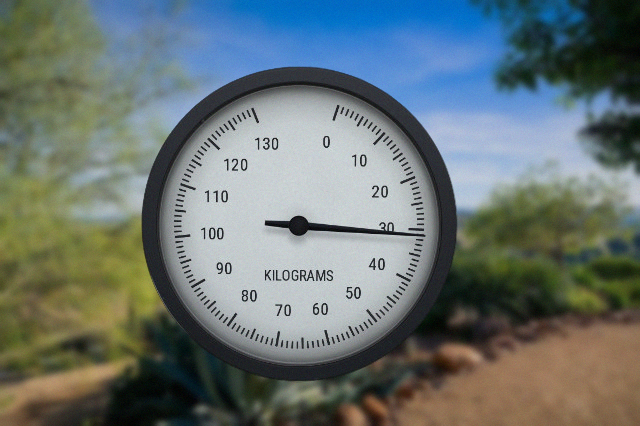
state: 31kg
